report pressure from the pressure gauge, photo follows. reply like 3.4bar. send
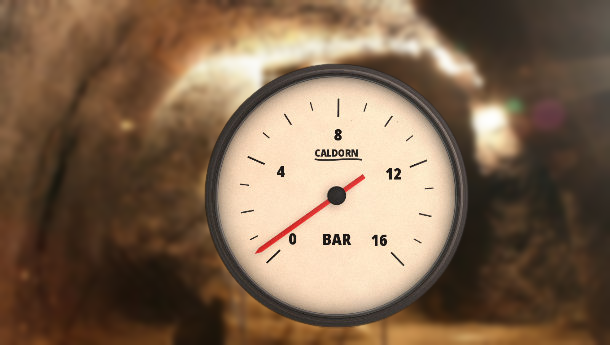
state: 0.5bar
